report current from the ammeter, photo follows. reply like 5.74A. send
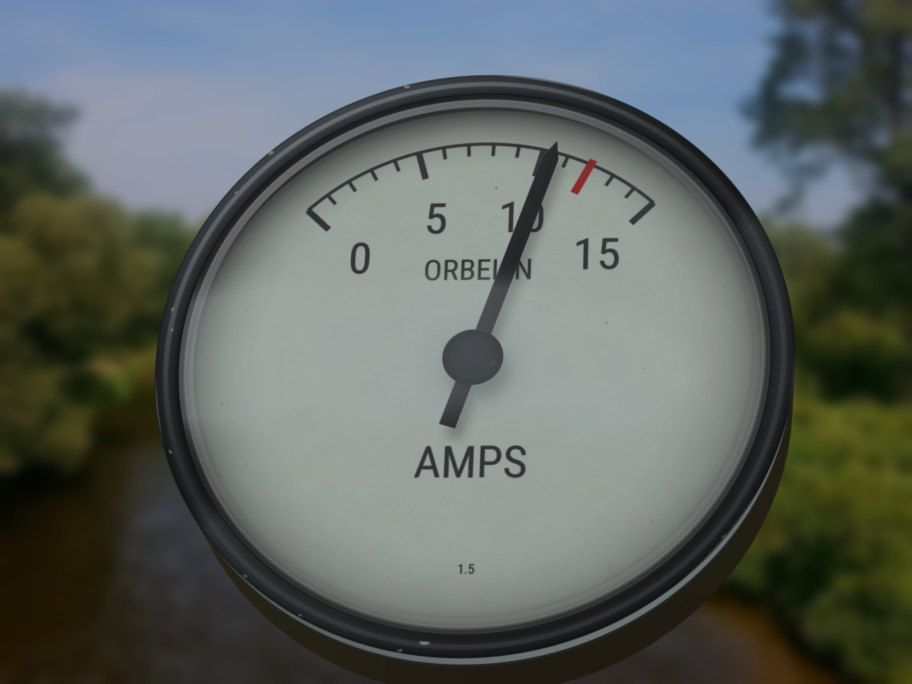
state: 10.5A
